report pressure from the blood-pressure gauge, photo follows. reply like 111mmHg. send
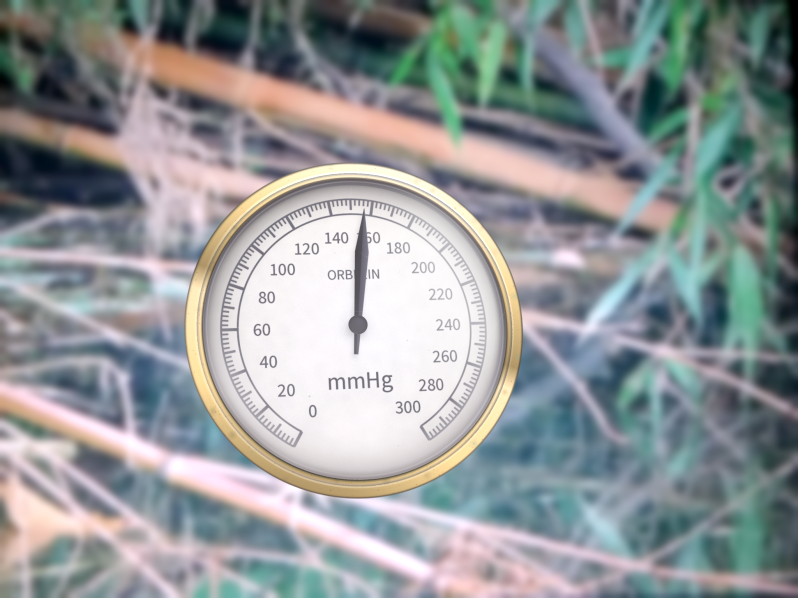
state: 156mmHg
